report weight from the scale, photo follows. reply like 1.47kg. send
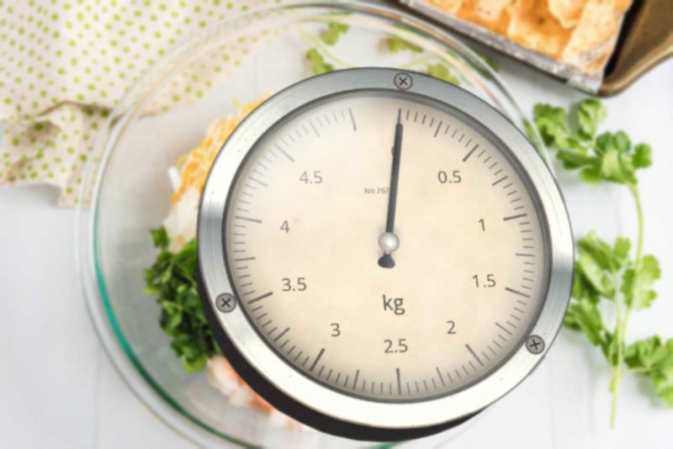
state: 0kg
